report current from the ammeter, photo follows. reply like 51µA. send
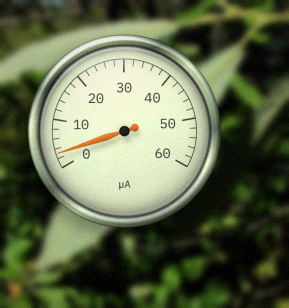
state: 3µA
